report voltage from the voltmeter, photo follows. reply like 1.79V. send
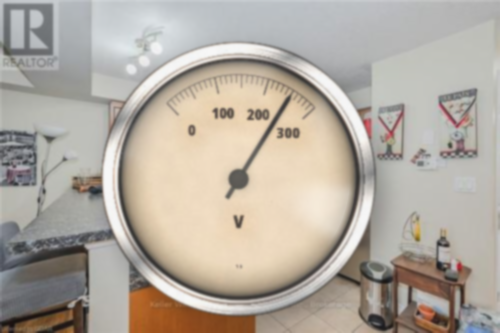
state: 250V
